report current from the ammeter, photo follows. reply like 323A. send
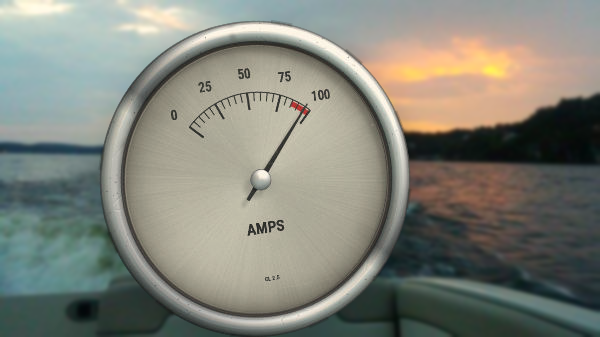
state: 95A
